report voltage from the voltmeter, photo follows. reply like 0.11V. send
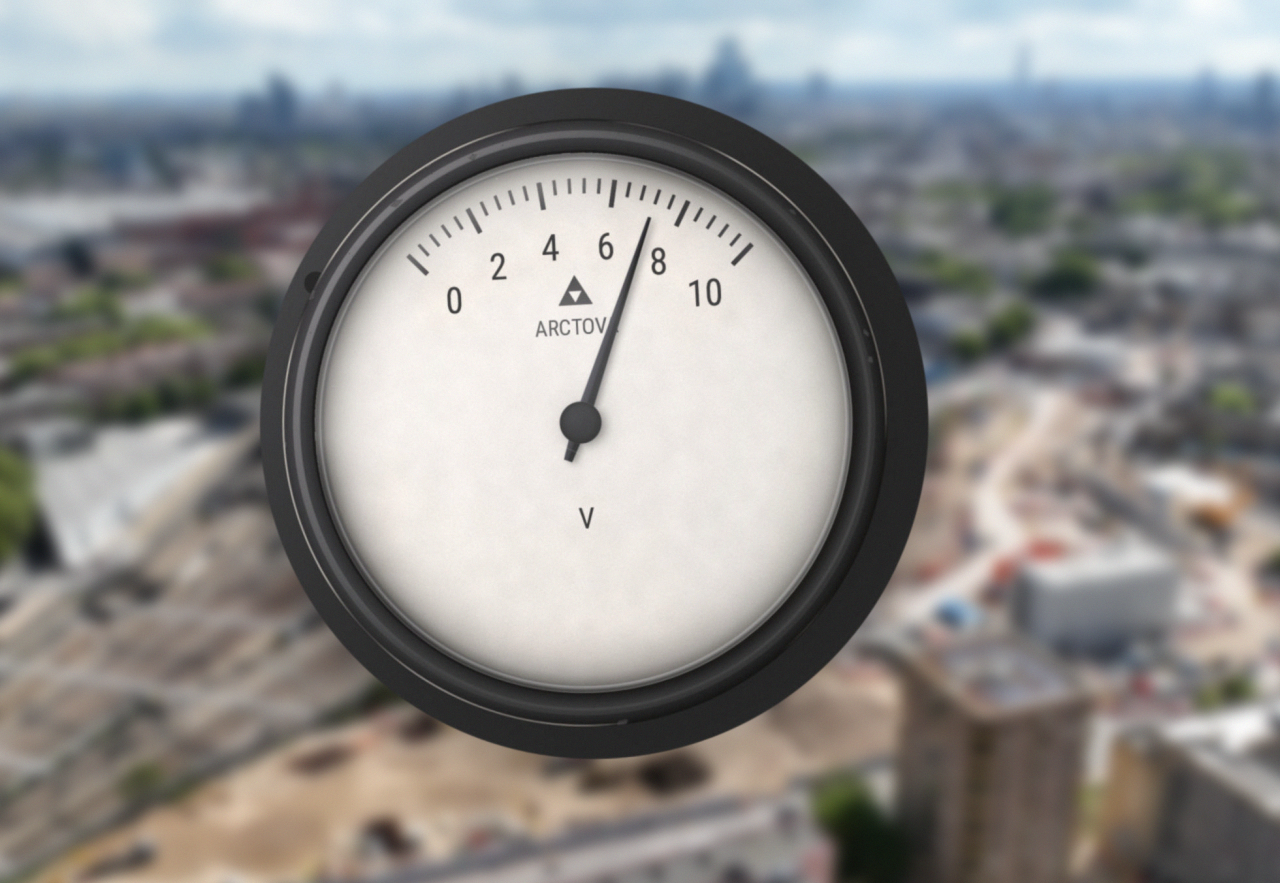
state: 7.2V
